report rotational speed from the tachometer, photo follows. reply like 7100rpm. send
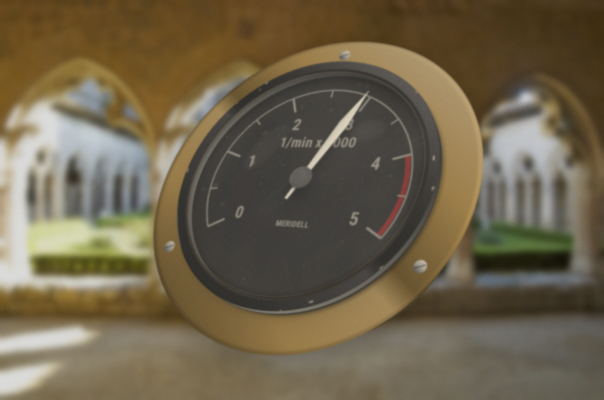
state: 3000rpm
